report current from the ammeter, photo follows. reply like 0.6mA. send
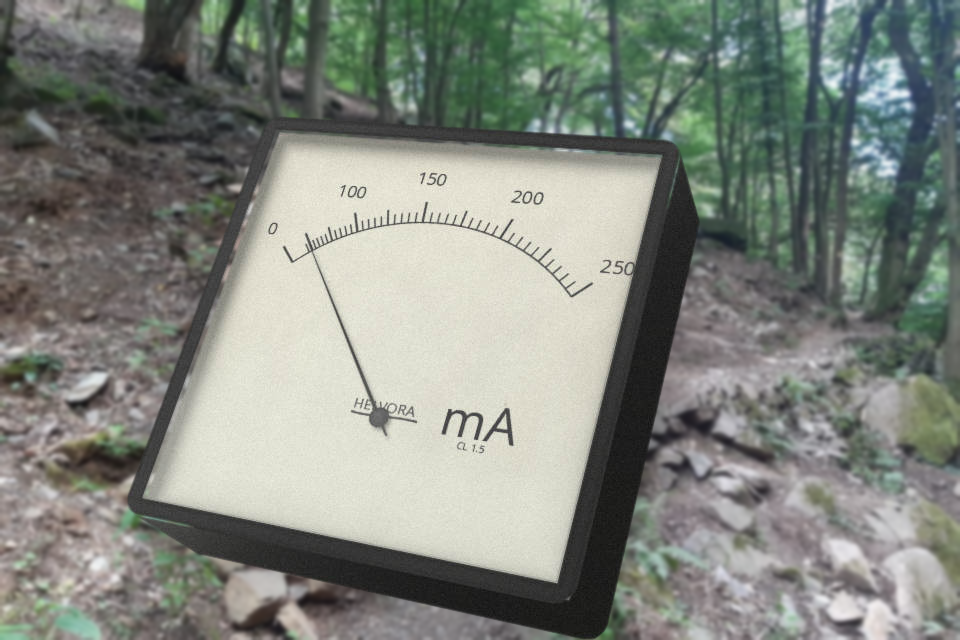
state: 50mA
